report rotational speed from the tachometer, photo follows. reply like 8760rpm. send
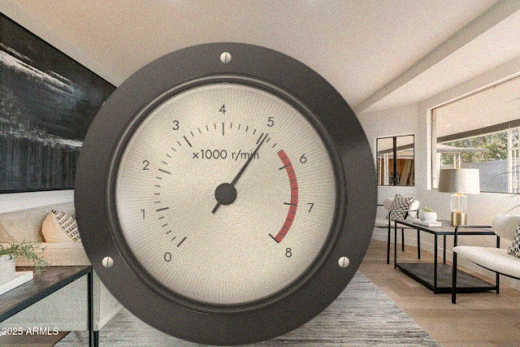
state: 5100rpm
